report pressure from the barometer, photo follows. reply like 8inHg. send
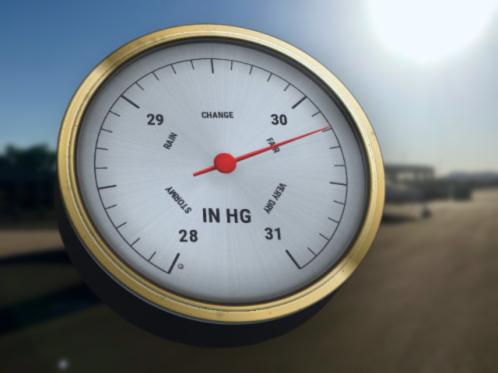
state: 30.2inHg
